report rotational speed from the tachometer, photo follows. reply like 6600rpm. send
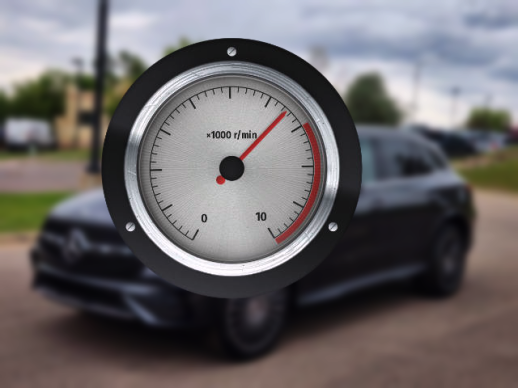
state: 6500rpm
